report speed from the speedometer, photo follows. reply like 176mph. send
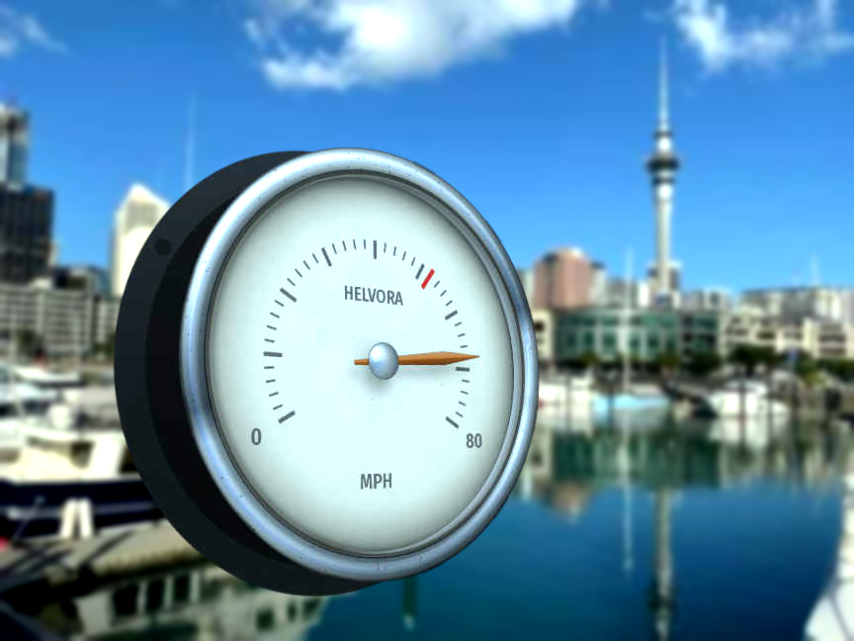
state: 68mph
